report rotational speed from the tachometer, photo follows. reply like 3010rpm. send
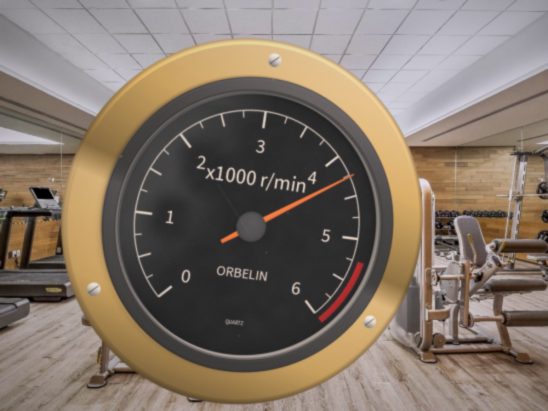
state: 4250rpm
